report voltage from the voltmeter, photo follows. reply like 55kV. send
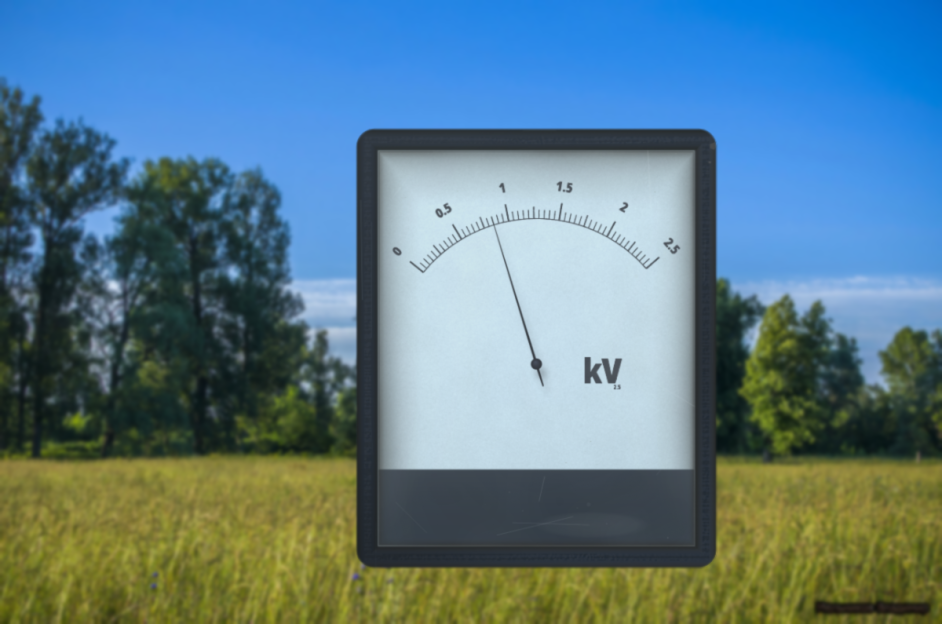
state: 0.85kV
